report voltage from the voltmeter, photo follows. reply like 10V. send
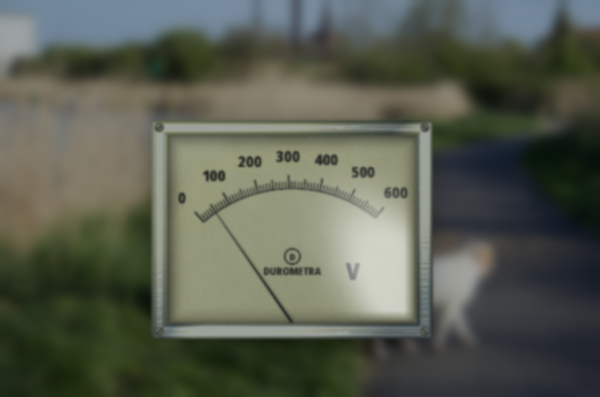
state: 50V
